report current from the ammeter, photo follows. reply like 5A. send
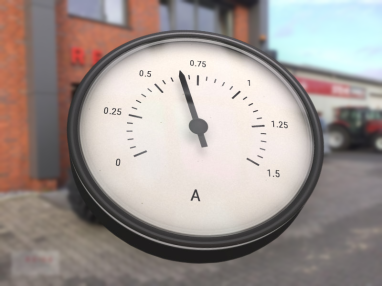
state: 0.65A
